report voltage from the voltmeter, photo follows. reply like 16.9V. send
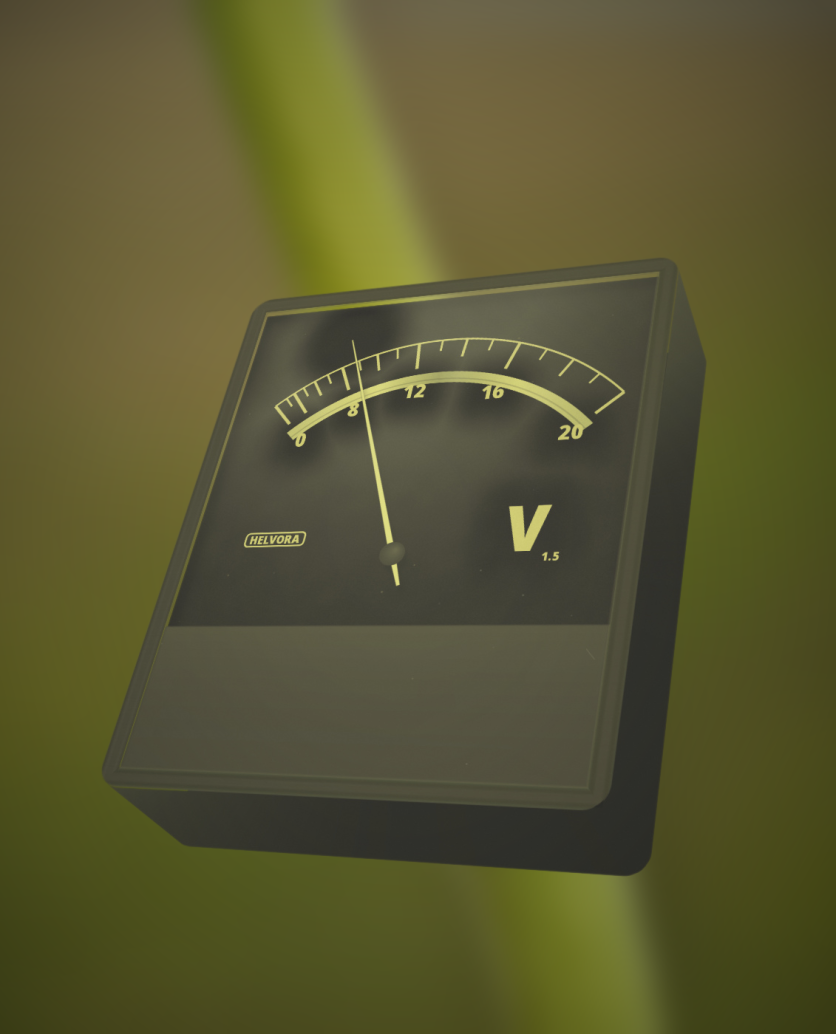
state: 9V
